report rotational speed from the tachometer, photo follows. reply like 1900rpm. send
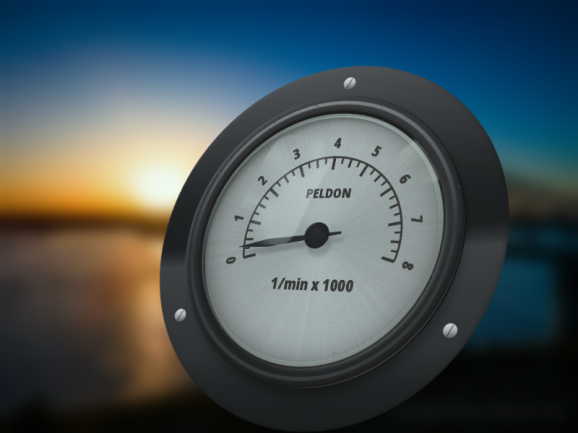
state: 250rpm
